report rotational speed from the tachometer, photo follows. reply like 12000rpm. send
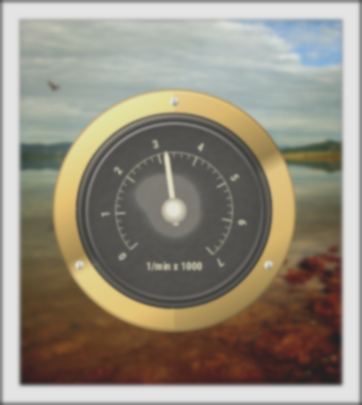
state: 3200rpm
